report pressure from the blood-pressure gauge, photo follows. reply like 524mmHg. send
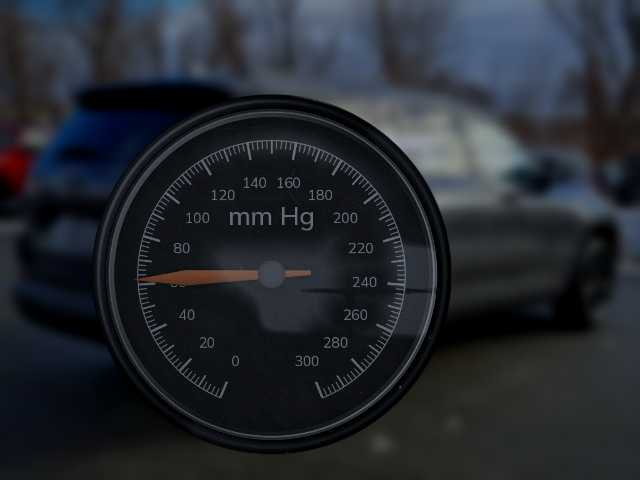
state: 62mmHg
